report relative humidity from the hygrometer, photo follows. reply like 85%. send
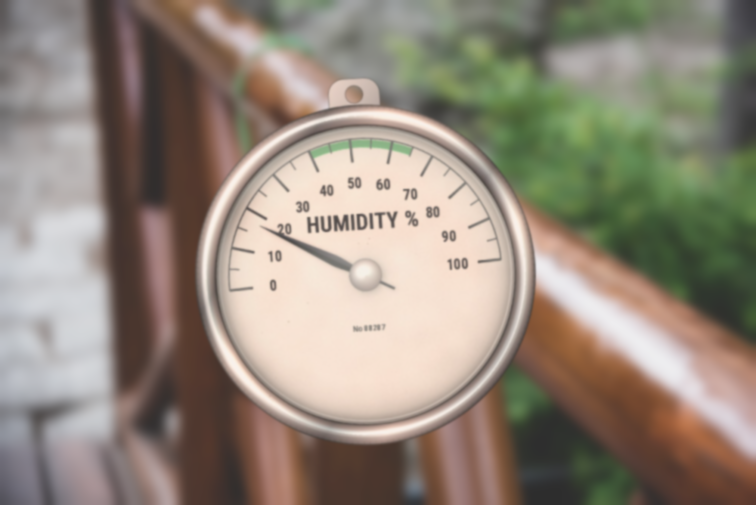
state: 17.5%
